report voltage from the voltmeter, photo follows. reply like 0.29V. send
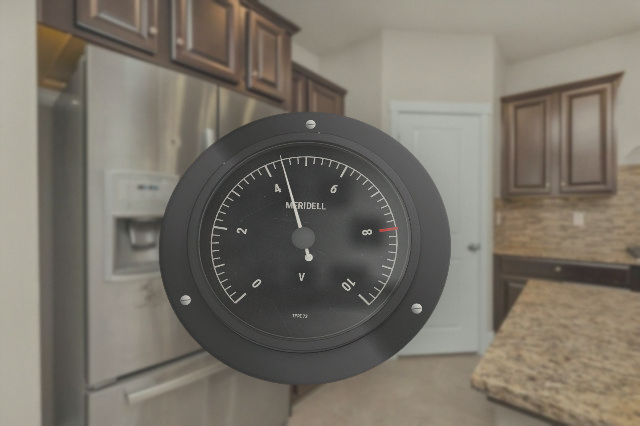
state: 4.4V
